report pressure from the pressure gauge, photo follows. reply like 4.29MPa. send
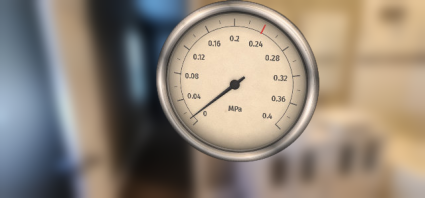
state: 0.01MPa
